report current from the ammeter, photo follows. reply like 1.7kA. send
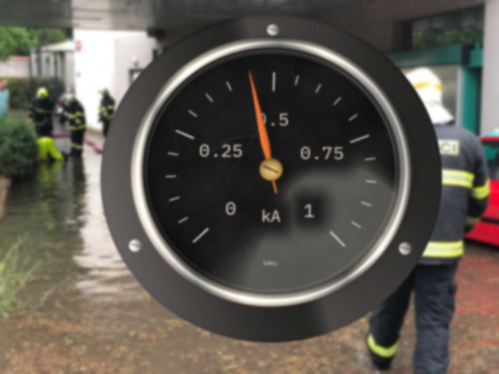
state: 0.45kA
